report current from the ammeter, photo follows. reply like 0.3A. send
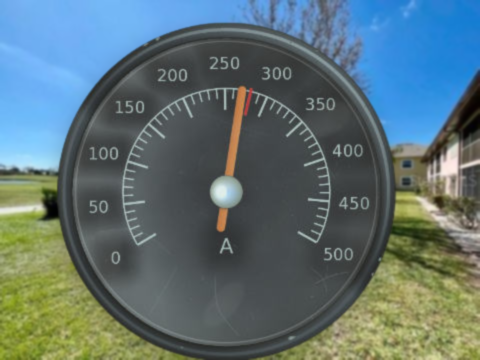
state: 270A
